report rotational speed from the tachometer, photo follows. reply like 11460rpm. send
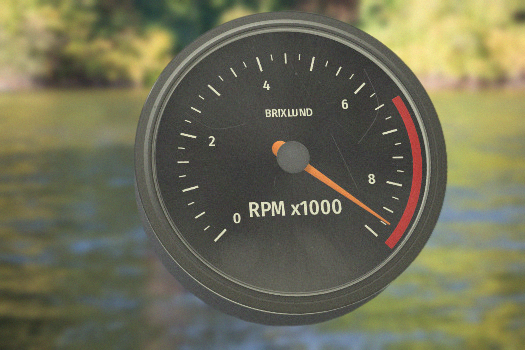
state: 8750rpm
